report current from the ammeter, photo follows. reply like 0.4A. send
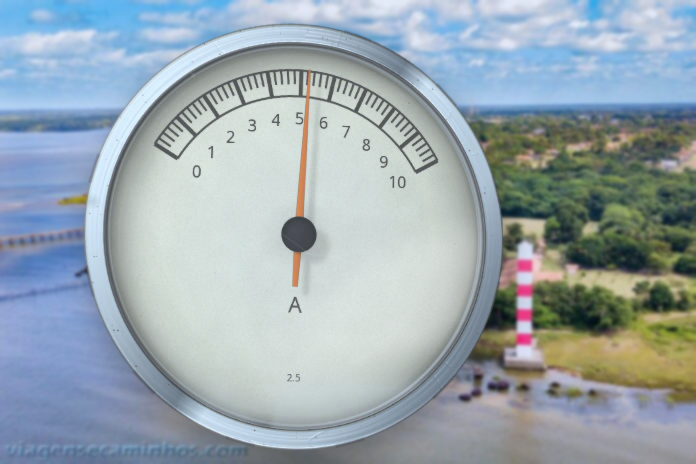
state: 5.2A
